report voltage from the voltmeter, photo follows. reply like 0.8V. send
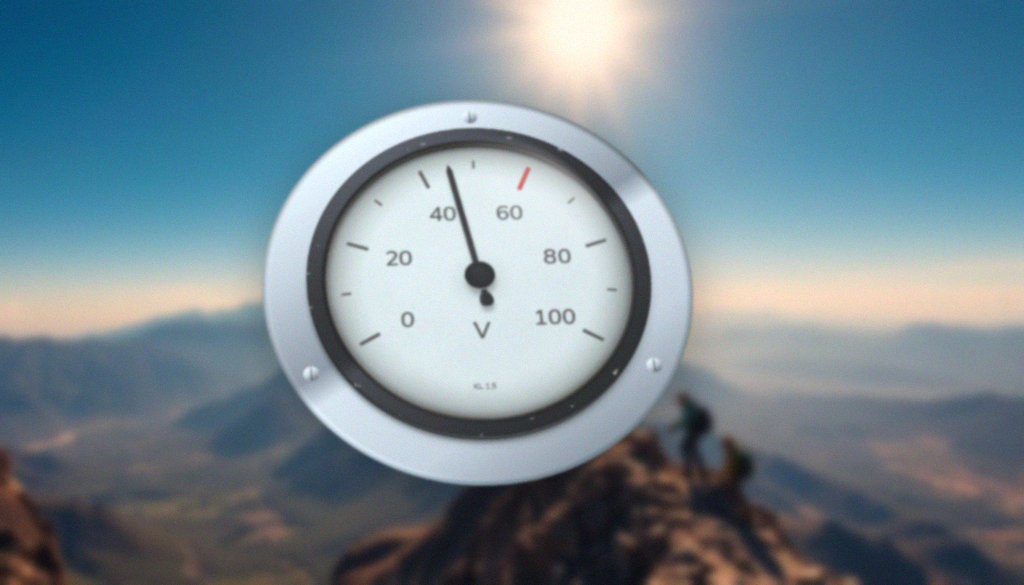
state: 45V
